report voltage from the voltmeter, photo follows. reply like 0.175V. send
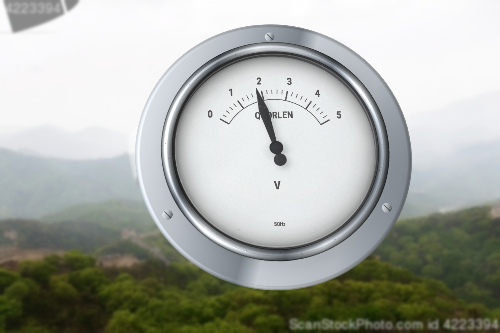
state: 1.8V
